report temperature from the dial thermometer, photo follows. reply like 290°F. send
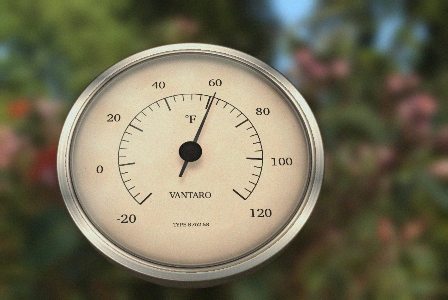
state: 62°F
